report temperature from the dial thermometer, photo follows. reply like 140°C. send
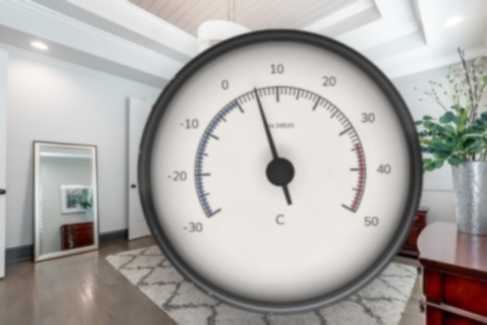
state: 5°C
